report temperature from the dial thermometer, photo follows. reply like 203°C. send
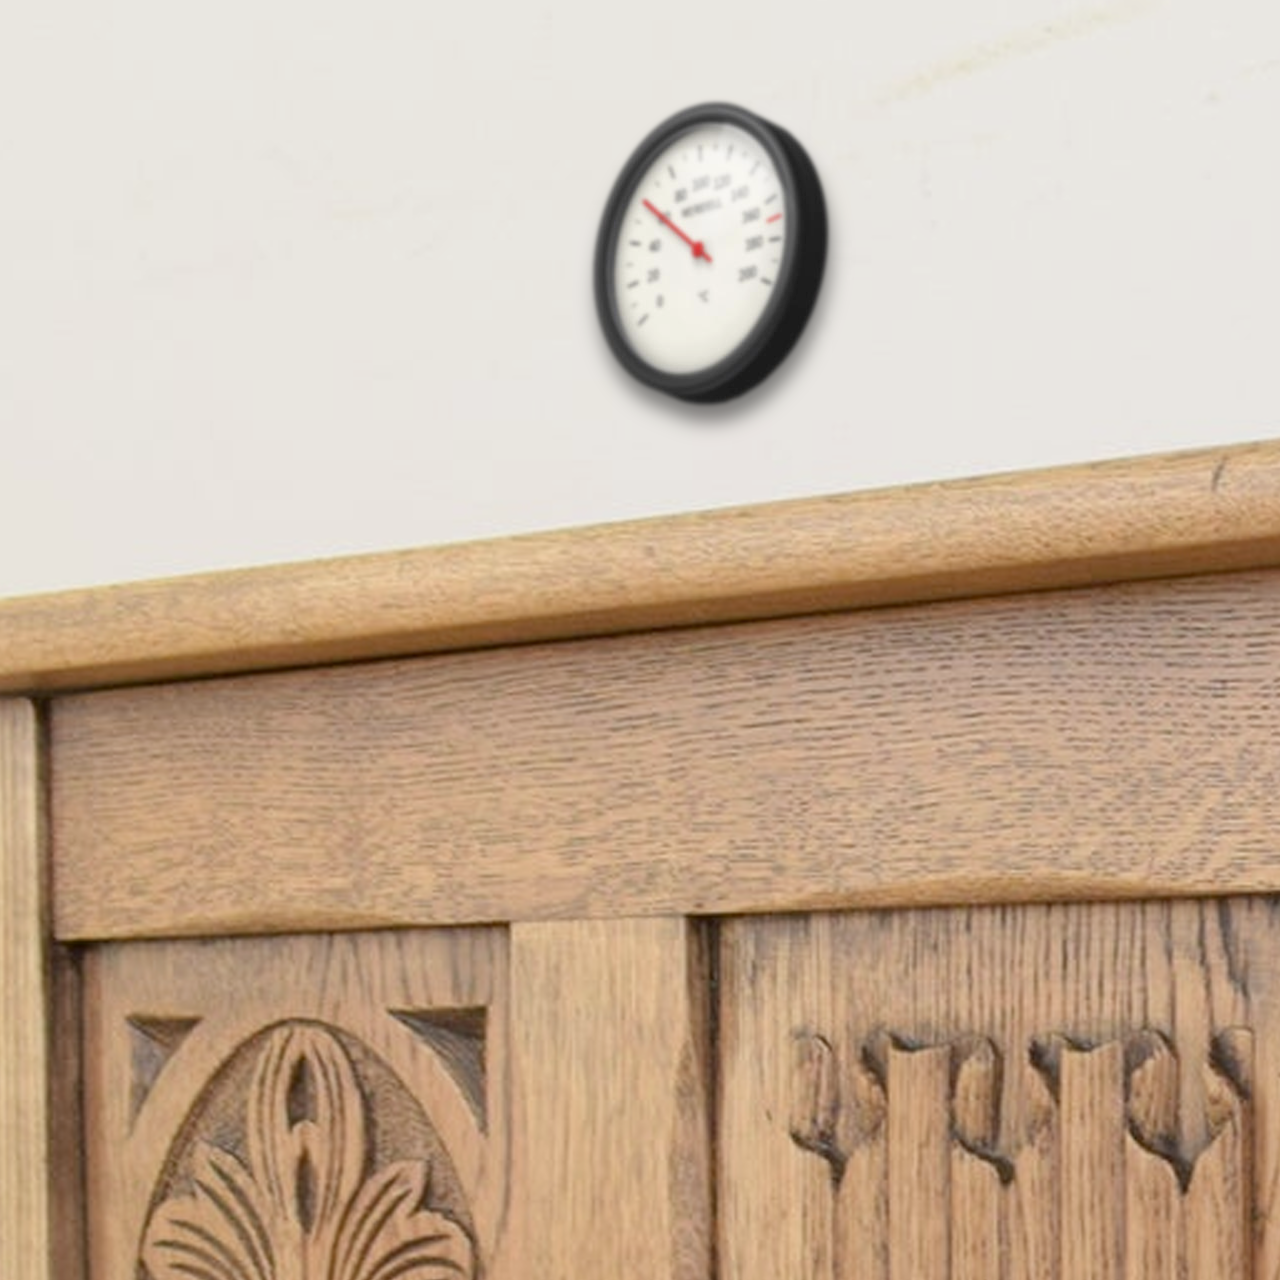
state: 60°C
